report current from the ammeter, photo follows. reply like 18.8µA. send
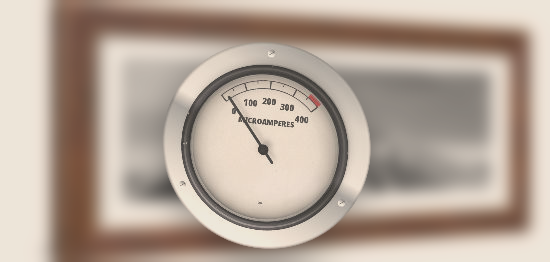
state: 25µA
